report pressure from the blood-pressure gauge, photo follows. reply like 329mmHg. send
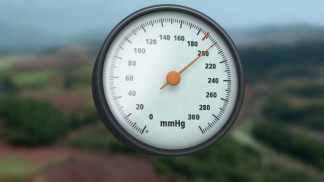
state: 200mmHg
